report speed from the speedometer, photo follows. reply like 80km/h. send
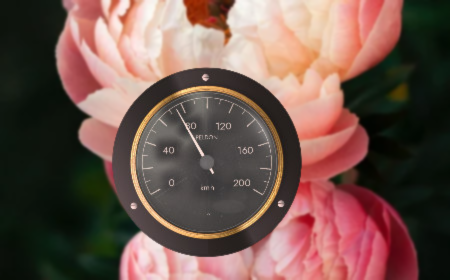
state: 75km/h
